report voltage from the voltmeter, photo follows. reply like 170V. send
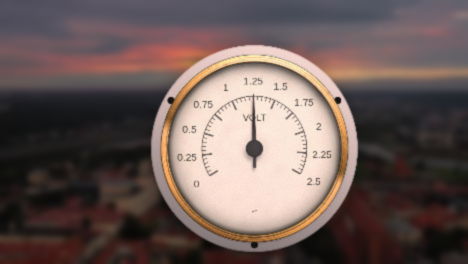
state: 1.25V
